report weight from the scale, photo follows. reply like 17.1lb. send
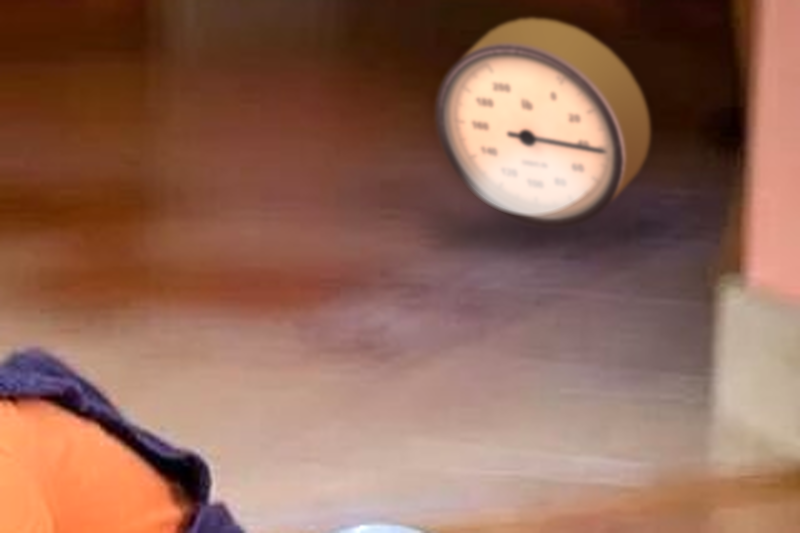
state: 40lb
